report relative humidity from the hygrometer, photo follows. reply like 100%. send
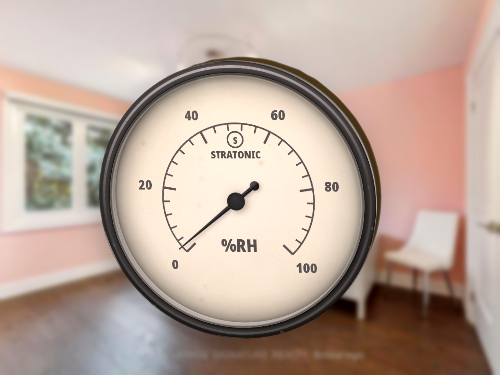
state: 2%
